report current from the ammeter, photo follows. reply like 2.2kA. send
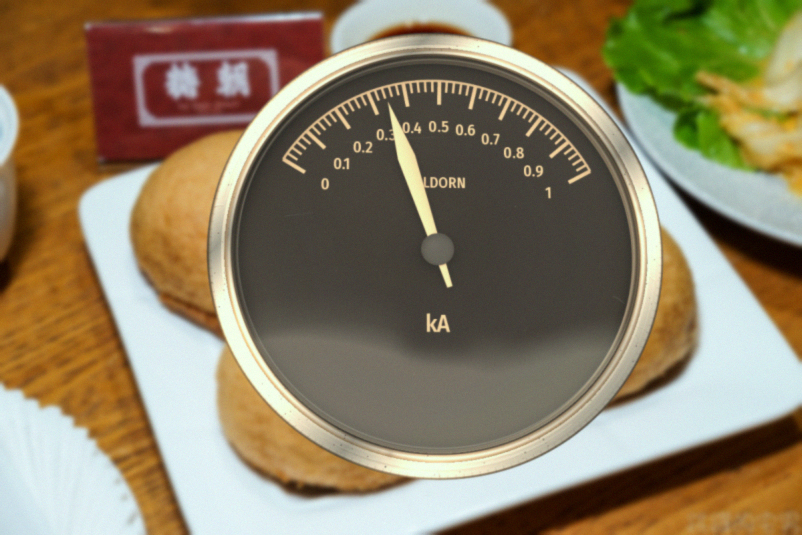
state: 0.34kA
